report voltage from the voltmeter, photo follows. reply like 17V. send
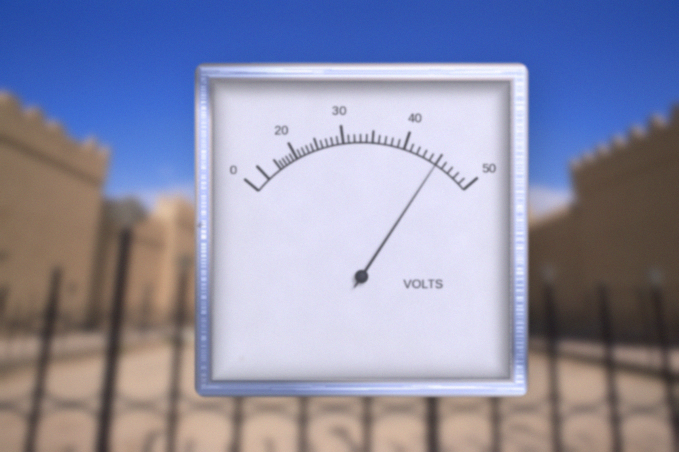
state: 45V
